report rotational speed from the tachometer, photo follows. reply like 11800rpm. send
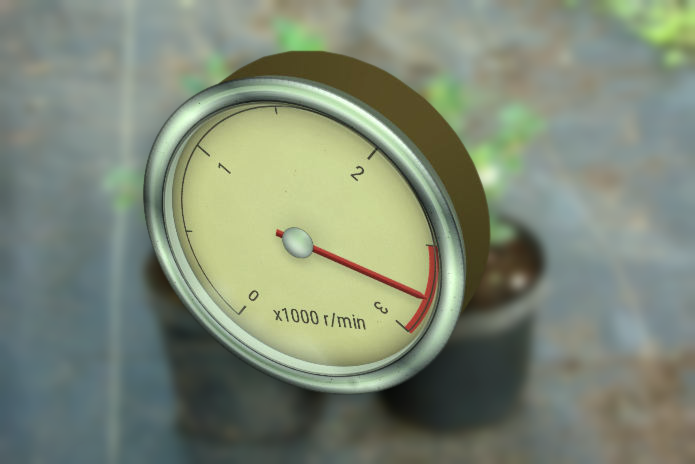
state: 2750rpm
